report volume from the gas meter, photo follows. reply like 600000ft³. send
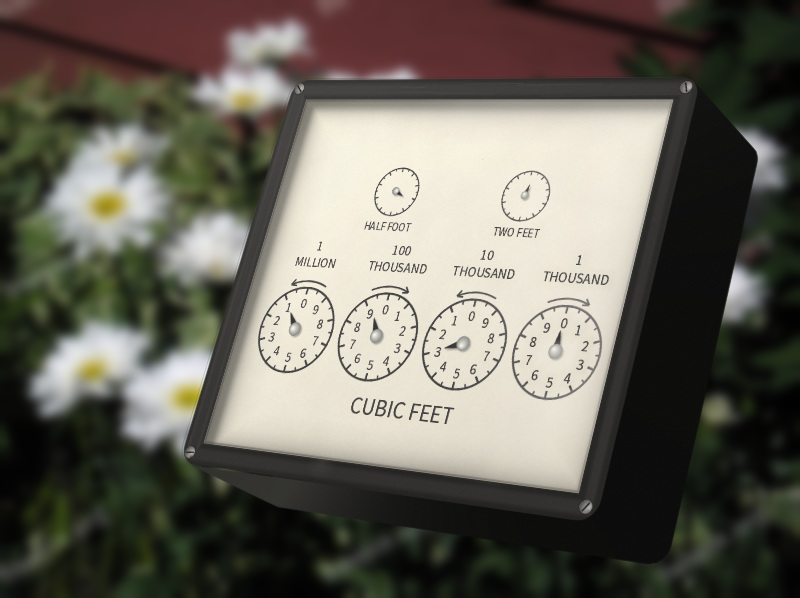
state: 93000ft³
